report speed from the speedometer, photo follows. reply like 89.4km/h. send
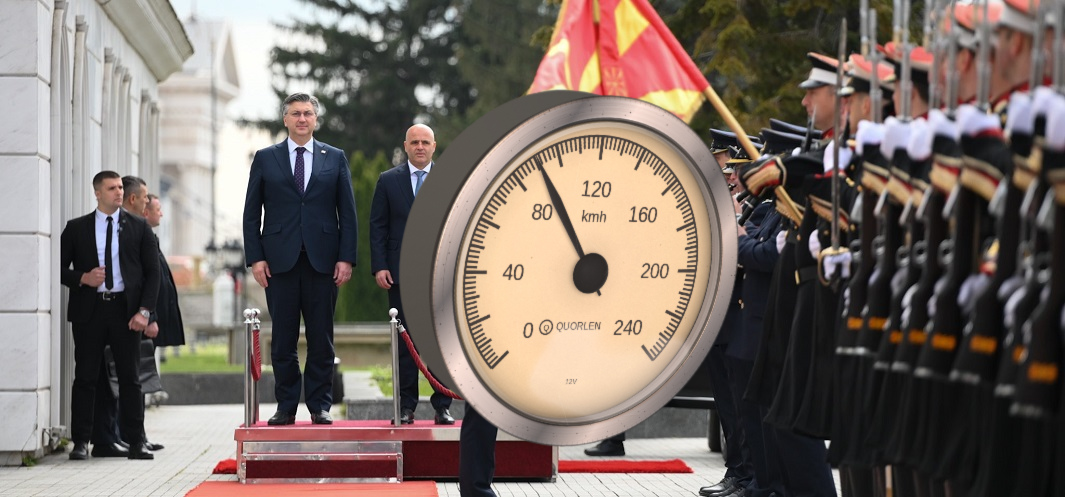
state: 90km/h
